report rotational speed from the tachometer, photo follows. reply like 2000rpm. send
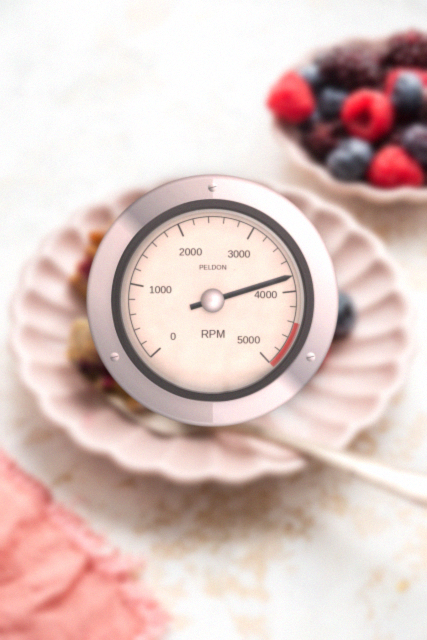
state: 3800rpm
